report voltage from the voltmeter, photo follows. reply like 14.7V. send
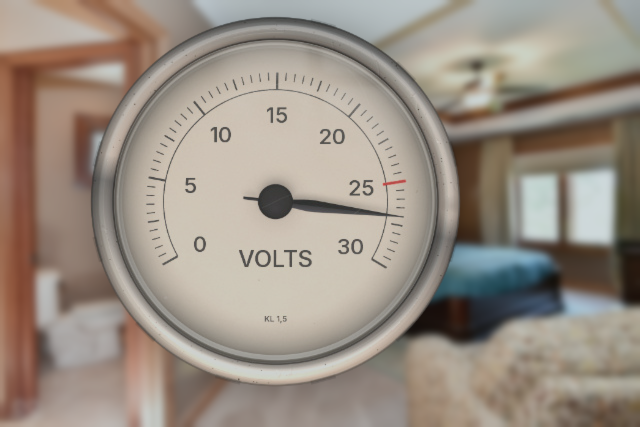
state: 27V
